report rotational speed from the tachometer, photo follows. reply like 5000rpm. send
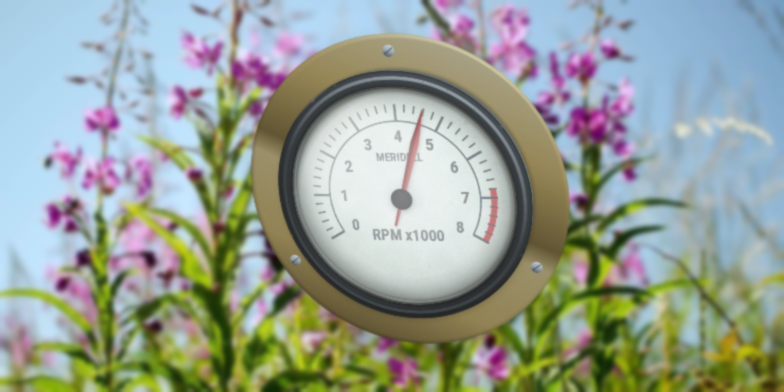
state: 4600rpm
